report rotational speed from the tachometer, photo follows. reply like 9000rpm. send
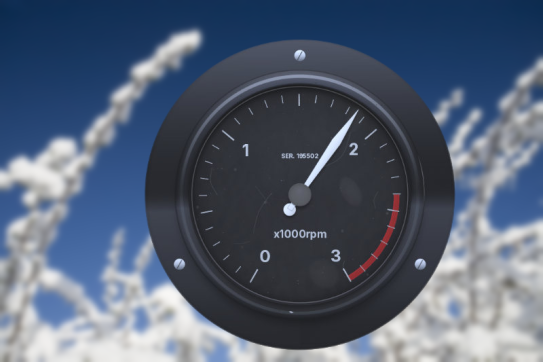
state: 1850rpm
